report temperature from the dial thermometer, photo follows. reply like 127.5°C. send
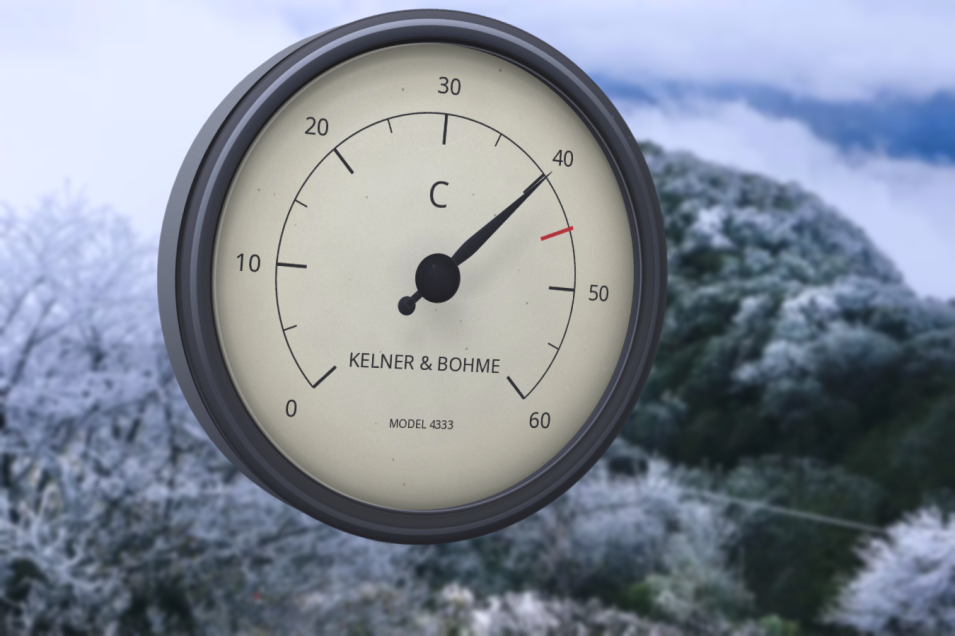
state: 40°C
